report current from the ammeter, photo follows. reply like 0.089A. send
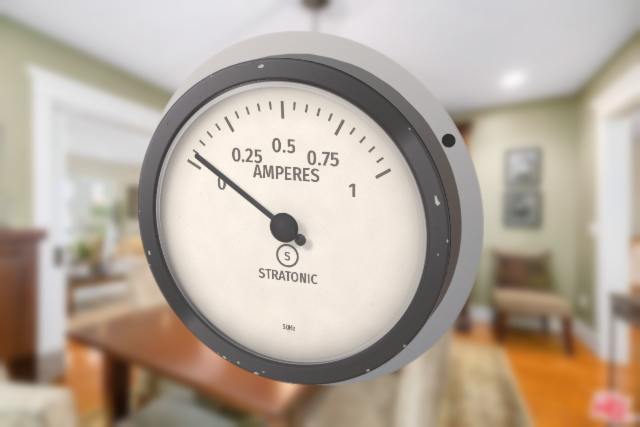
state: 0.05A
